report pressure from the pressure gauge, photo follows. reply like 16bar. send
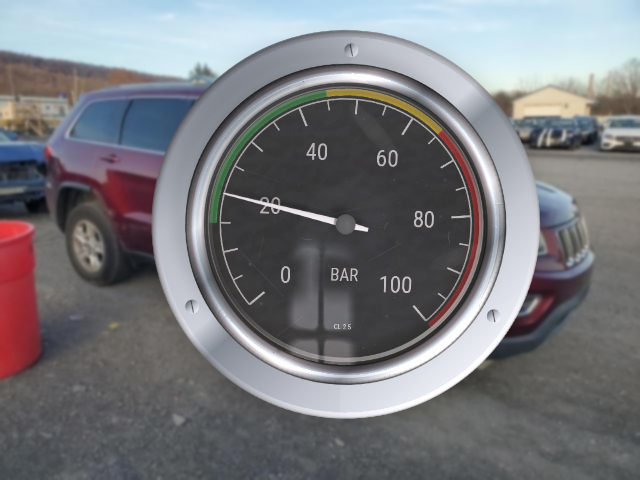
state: 20bar
